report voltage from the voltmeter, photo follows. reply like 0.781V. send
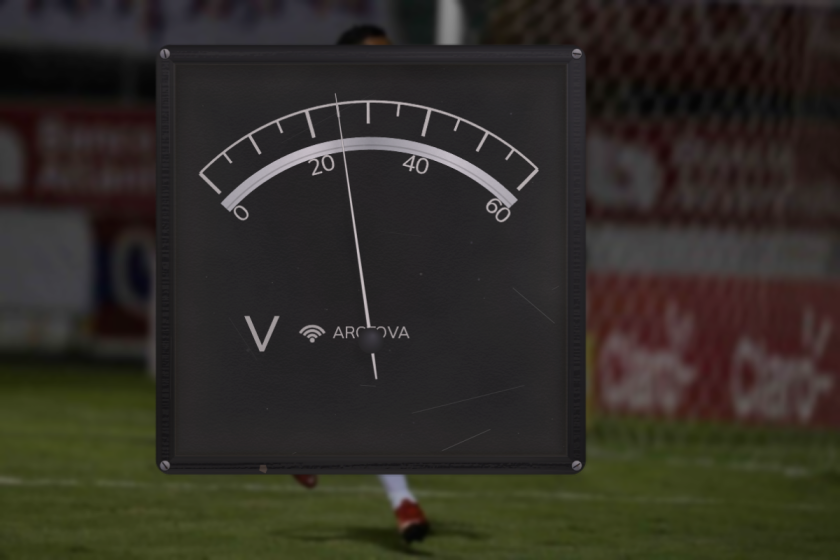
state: 25V
